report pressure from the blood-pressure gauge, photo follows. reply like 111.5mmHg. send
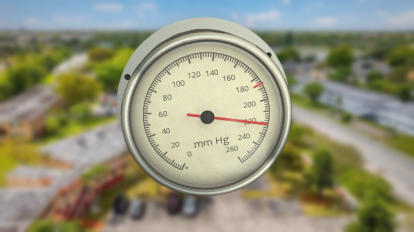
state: 220mmHg
